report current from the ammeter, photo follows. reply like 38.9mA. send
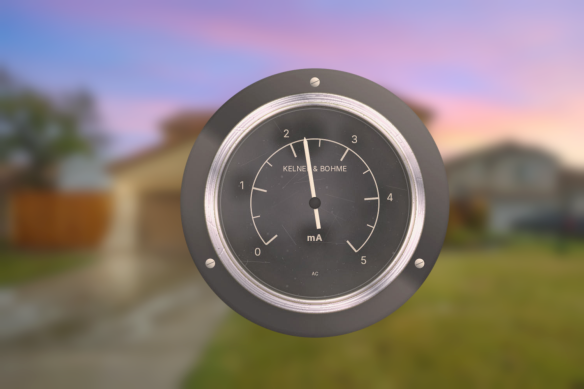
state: 2.25mA
